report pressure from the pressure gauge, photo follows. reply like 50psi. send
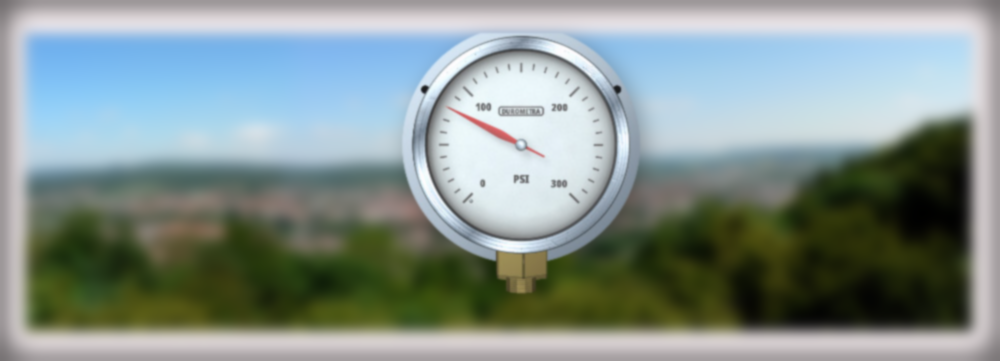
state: 80psi
